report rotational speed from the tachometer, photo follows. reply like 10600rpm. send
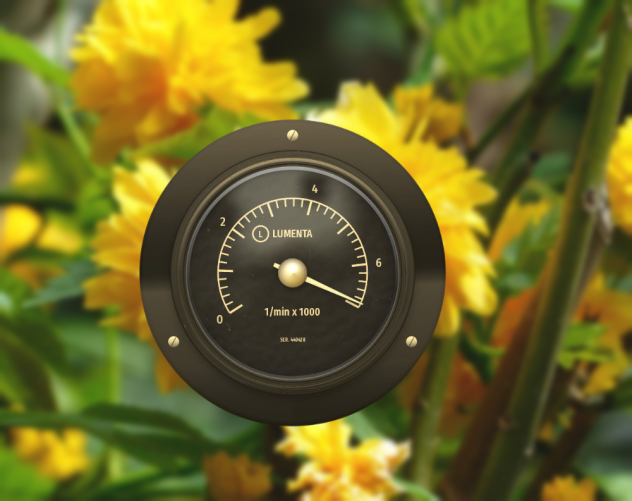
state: 6900rpm
